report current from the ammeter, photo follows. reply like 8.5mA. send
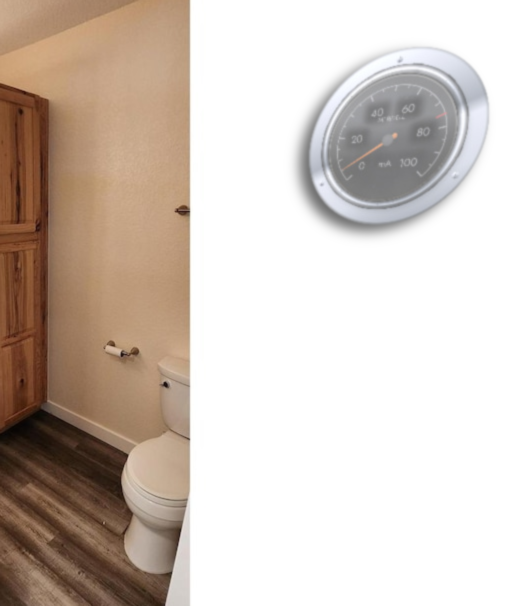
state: 5mA
